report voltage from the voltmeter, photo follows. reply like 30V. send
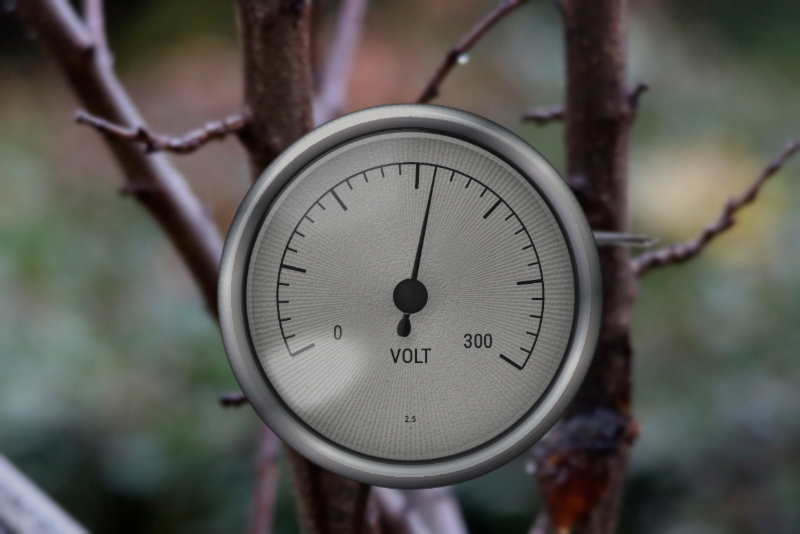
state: 160V
